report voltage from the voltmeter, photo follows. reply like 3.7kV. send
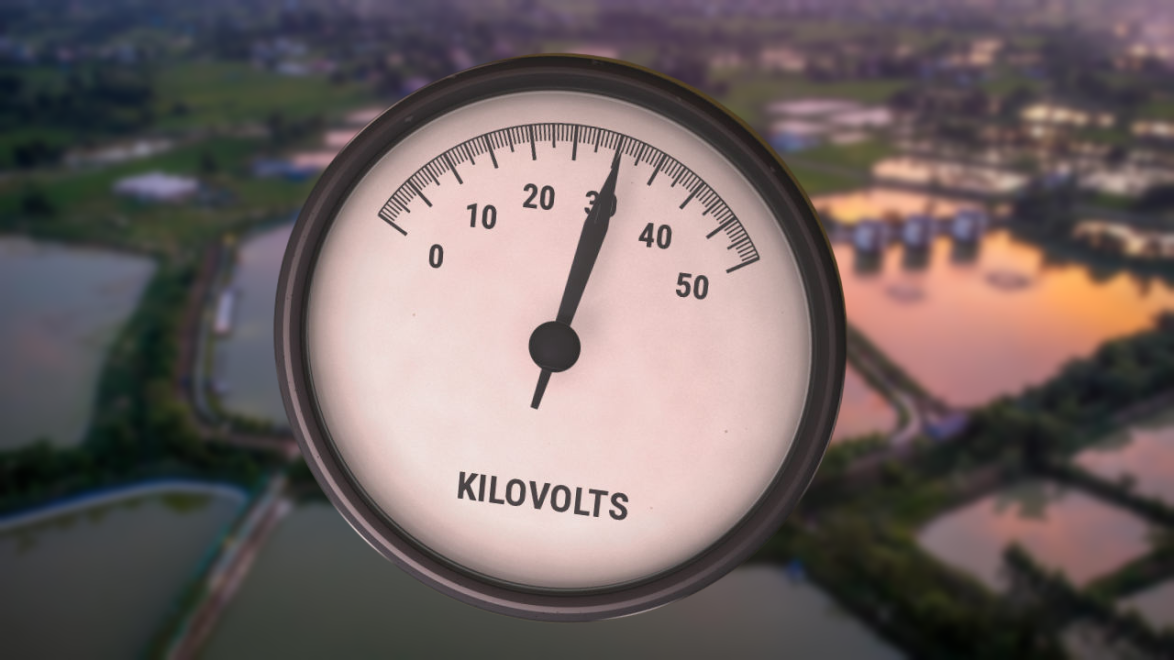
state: 30.5kV
